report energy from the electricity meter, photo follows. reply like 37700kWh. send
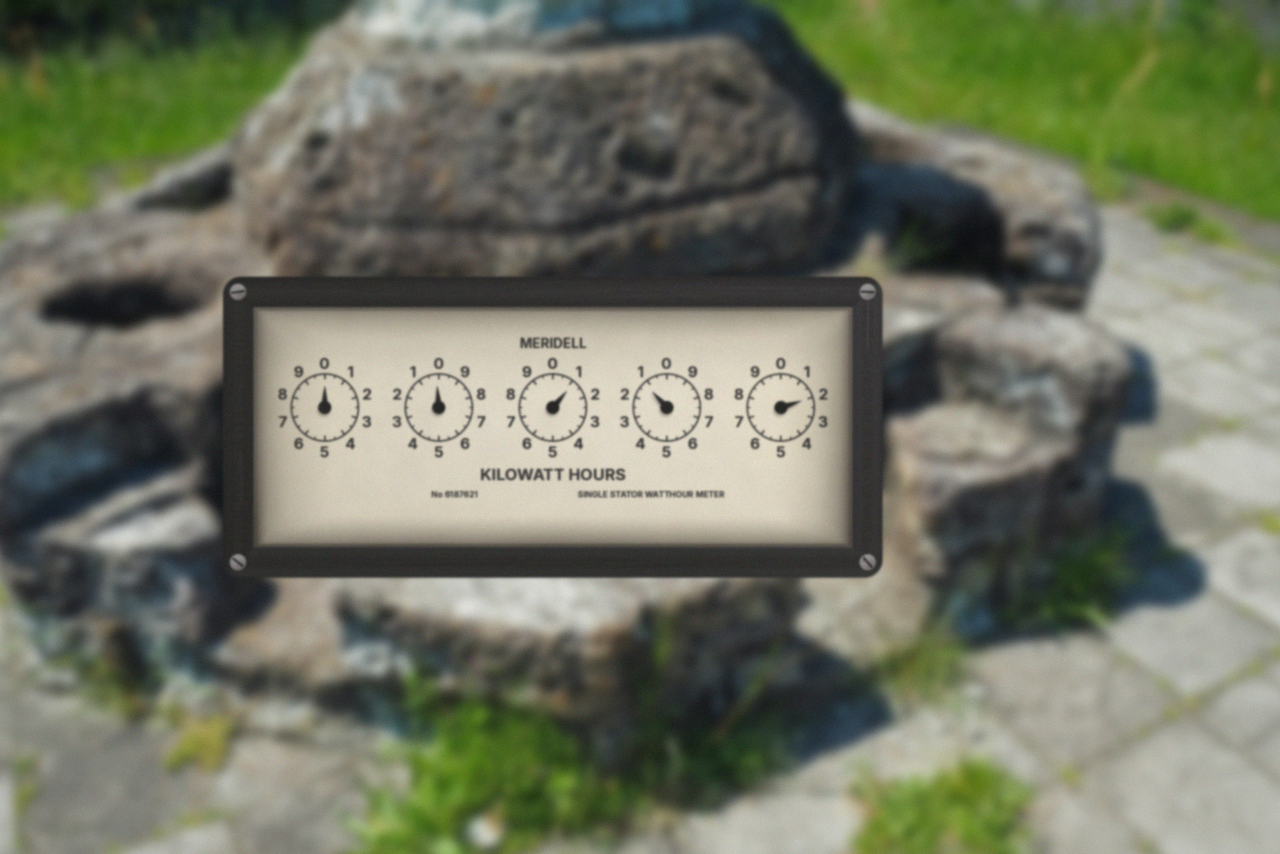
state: 112kWh
